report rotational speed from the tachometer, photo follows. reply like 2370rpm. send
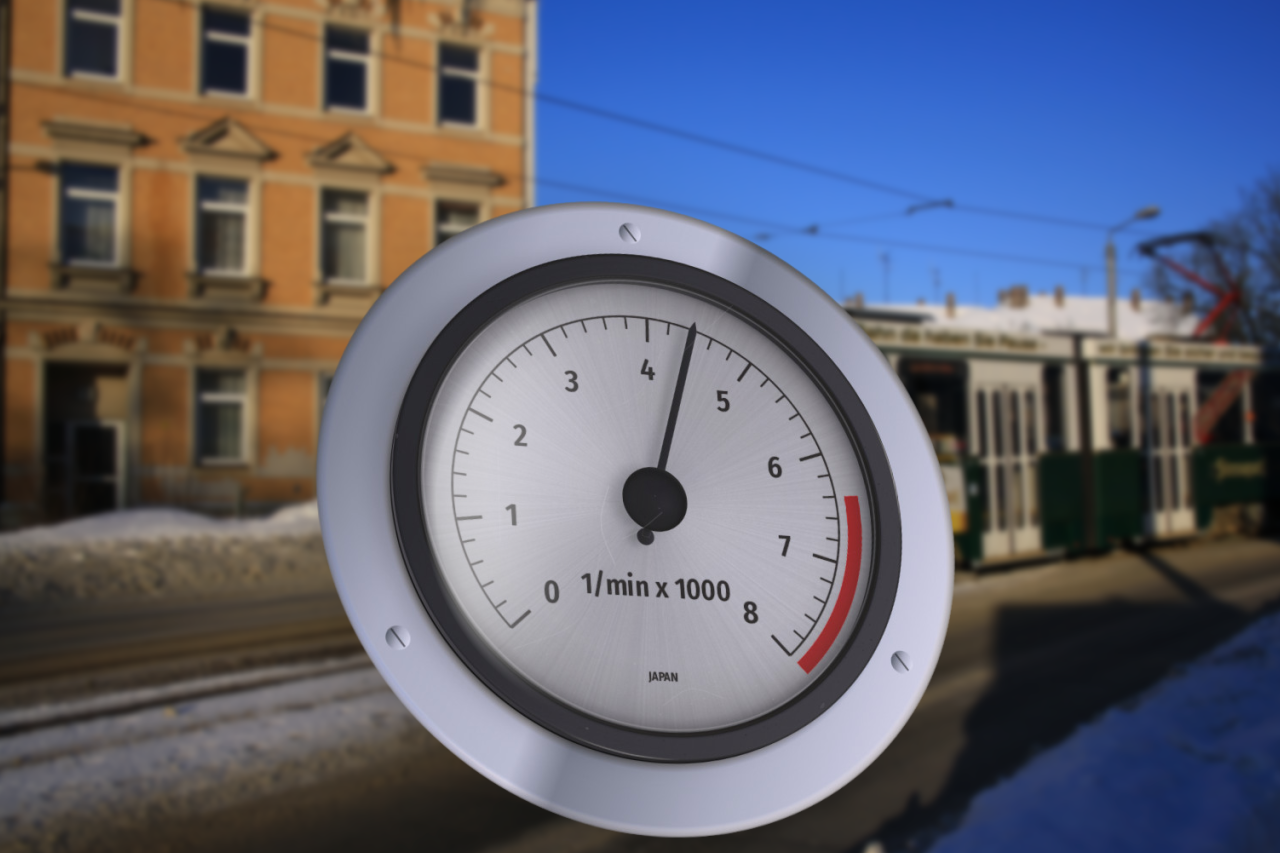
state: 4400rpm
